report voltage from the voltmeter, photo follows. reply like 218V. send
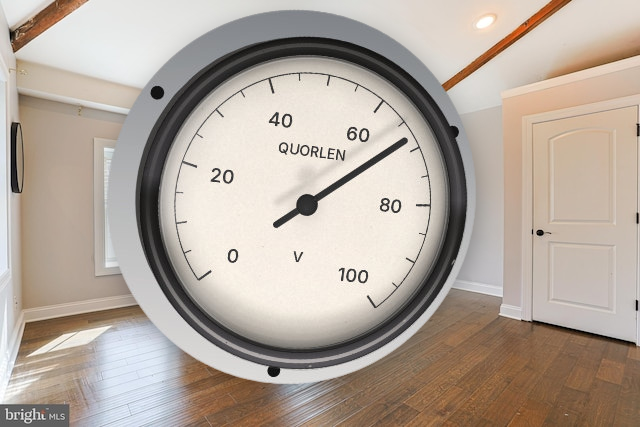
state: 67.5V
